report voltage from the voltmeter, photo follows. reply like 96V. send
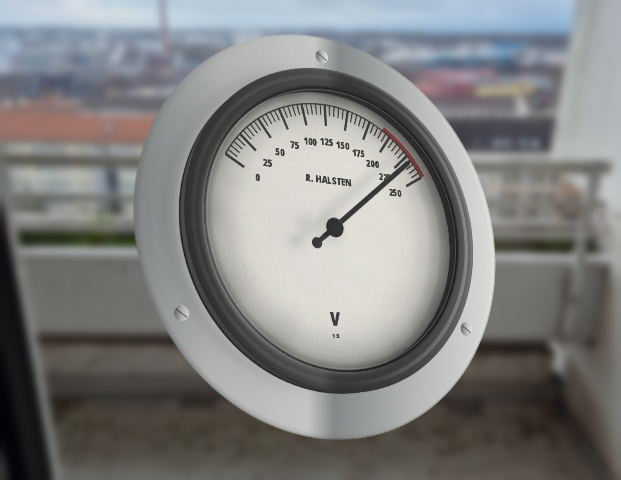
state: 230V
